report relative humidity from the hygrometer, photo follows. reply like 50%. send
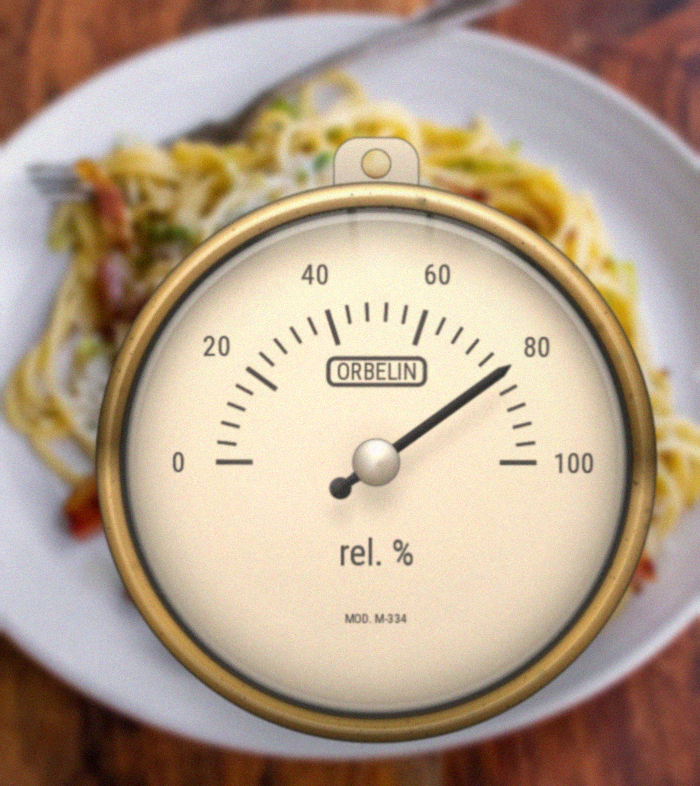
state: 80%
